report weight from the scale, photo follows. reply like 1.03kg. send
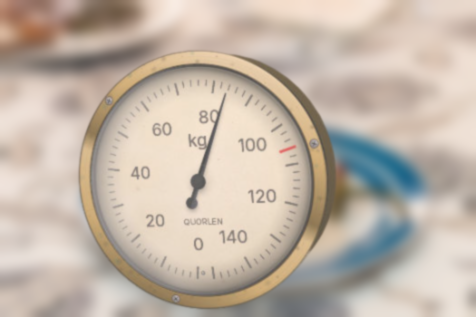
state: 84kg
